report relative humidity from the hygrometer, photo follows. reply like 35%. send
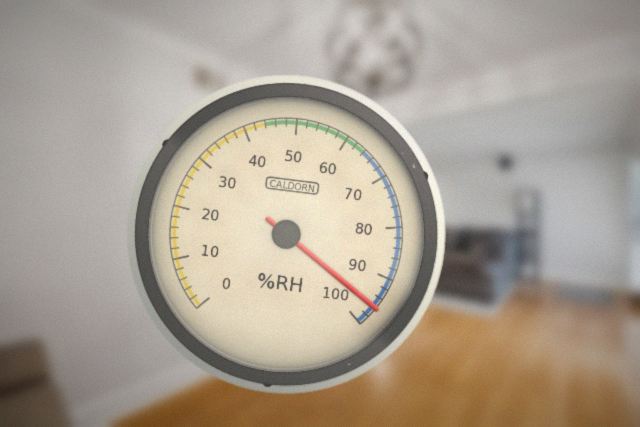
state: 96%
